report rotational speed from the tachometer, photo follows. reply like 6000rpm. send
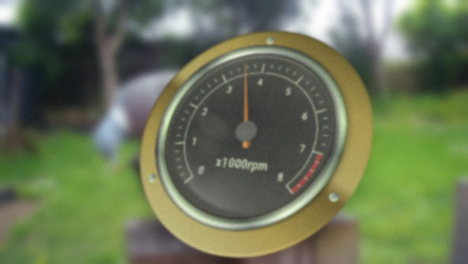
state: 3600rpm
